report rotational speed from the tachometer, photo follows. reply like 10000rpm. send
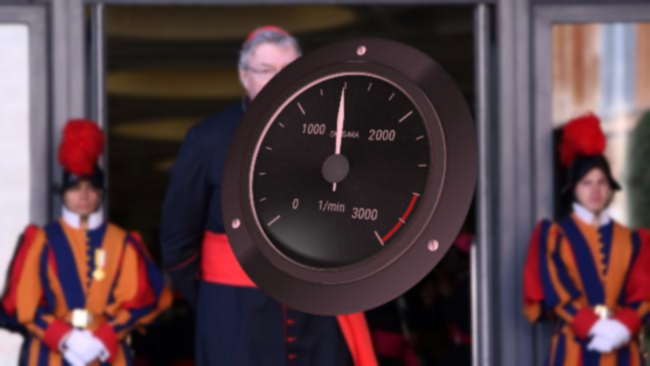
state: 1400rpm
